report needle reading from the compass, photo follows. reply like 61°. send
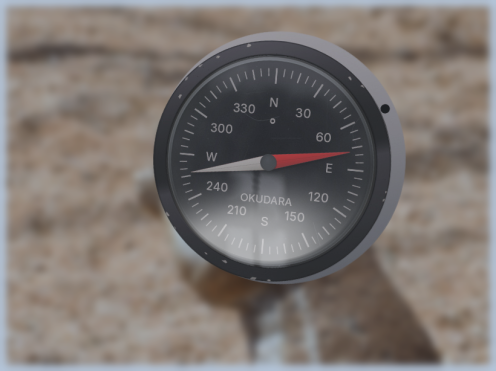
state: 77.5°
